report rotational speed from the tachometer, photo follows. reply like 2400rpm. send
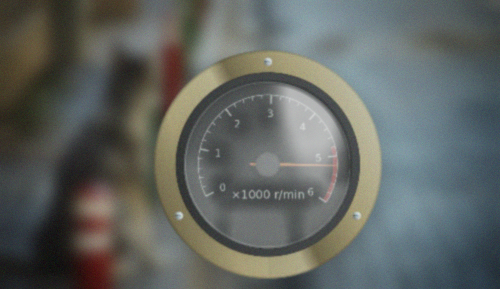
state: 5200rpm
